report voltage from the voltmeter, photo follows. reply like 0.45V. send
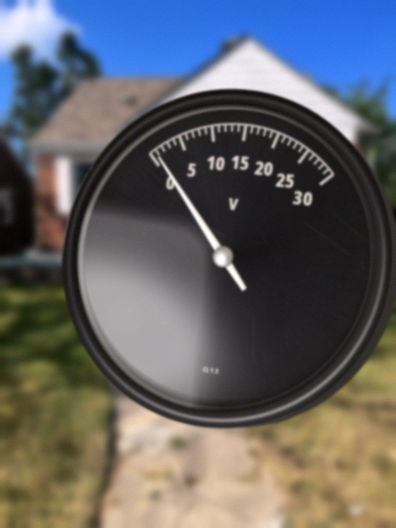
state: 1V
